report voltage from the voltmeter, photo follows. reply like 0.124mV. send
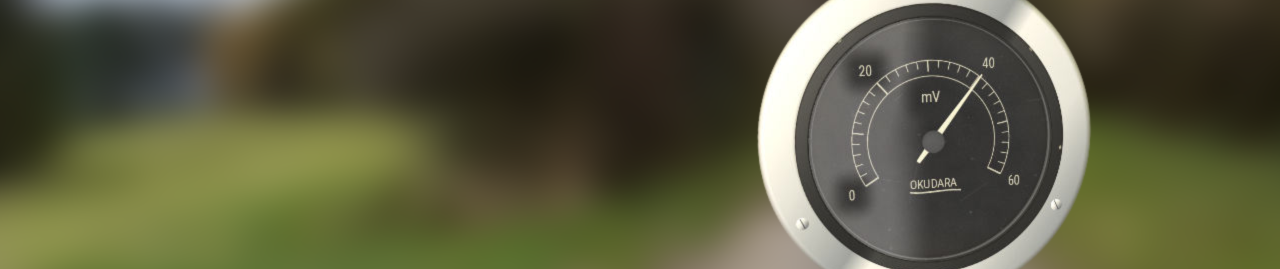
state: 40mV
